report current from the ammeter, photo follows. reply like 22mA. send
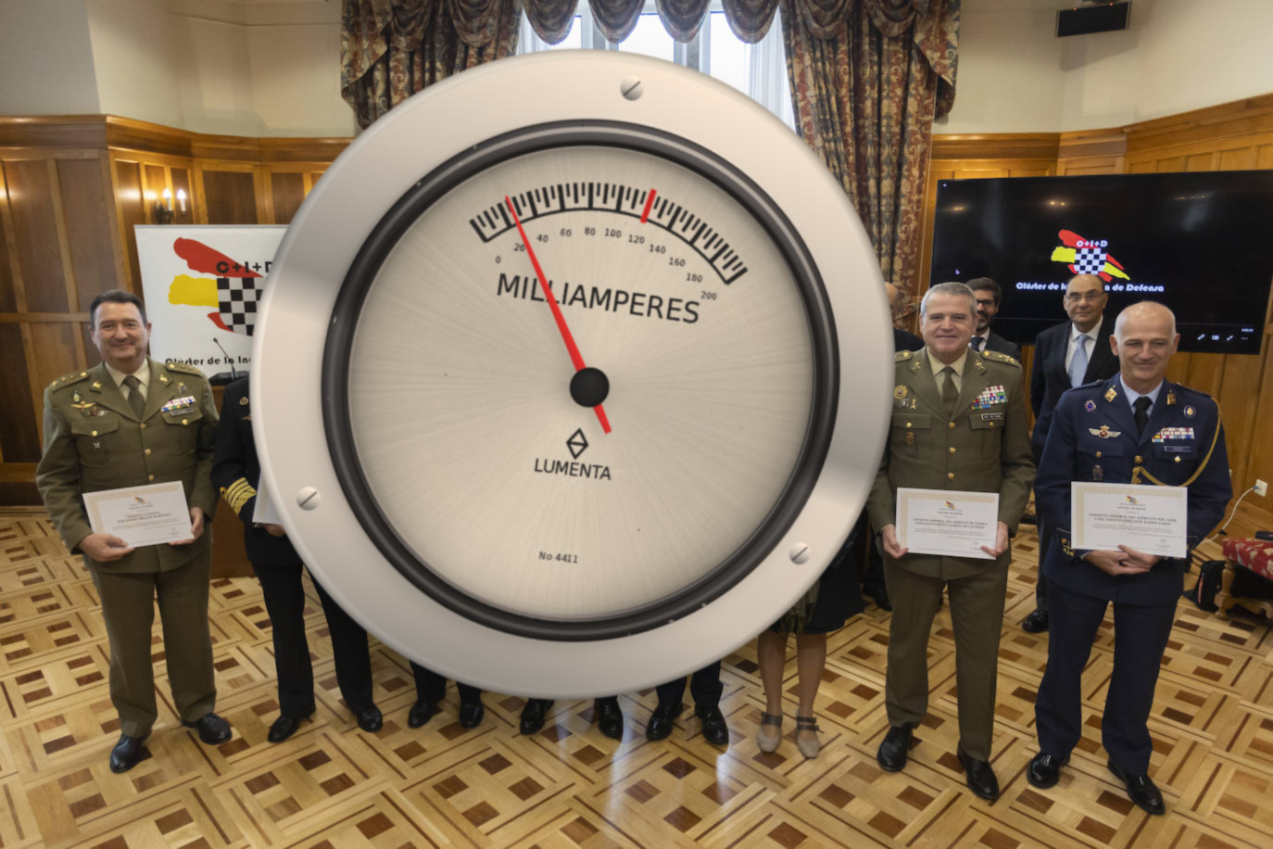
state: 25mA
